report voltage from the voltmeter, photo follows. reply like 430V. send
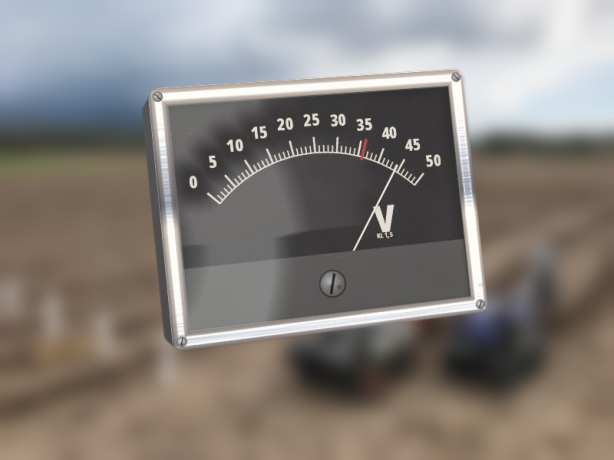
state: 44V
